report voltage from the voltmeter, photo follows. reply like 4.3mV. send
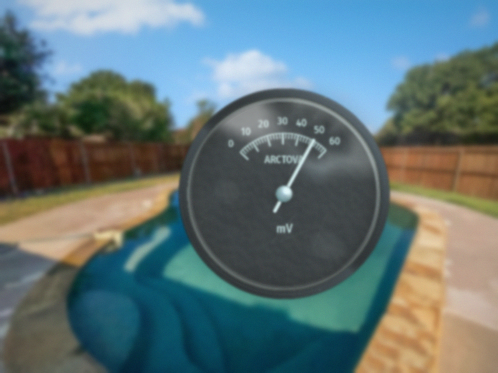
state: 50mV
